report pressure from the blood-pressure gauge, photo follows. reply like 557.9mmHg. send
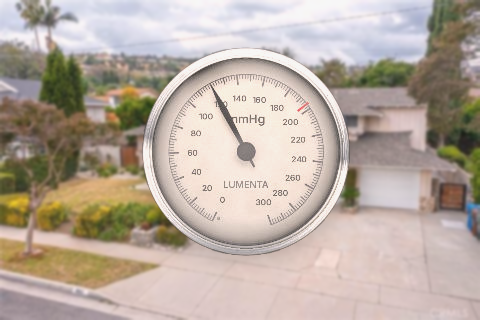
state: 120mmHg
